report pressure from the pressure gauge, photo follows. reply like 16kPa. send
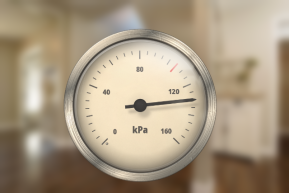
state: 130kPa
